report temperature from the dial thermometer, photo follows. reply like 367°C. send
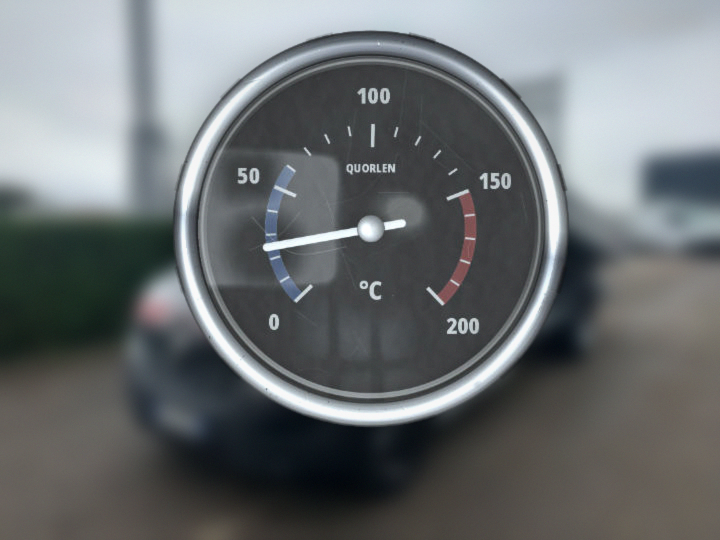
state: 25°C
